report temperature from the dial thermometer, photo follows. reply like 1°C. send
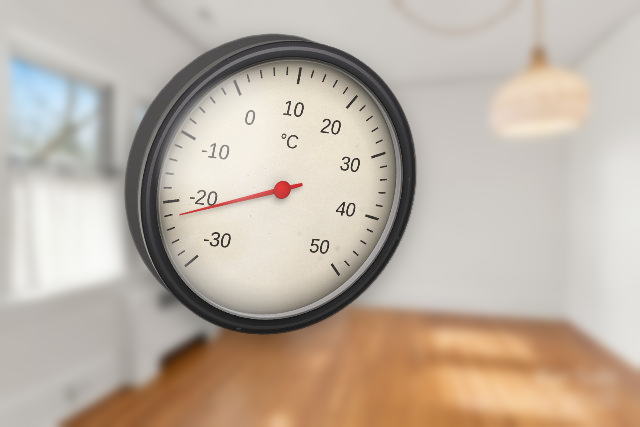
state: -22°C
